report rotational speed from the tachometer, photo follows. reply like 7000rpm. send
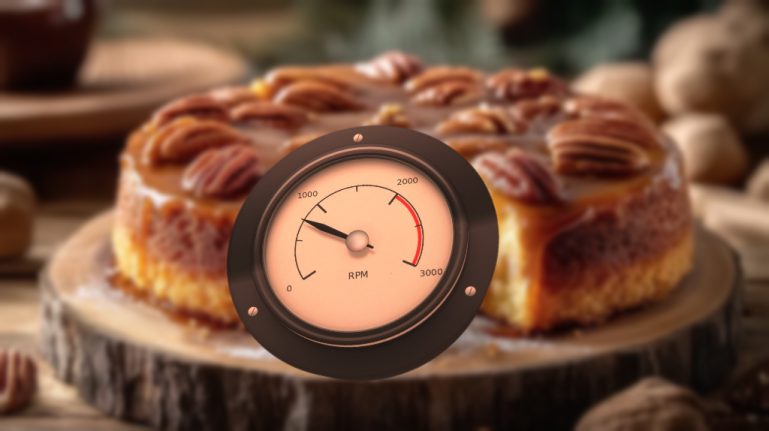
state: 750rpm
